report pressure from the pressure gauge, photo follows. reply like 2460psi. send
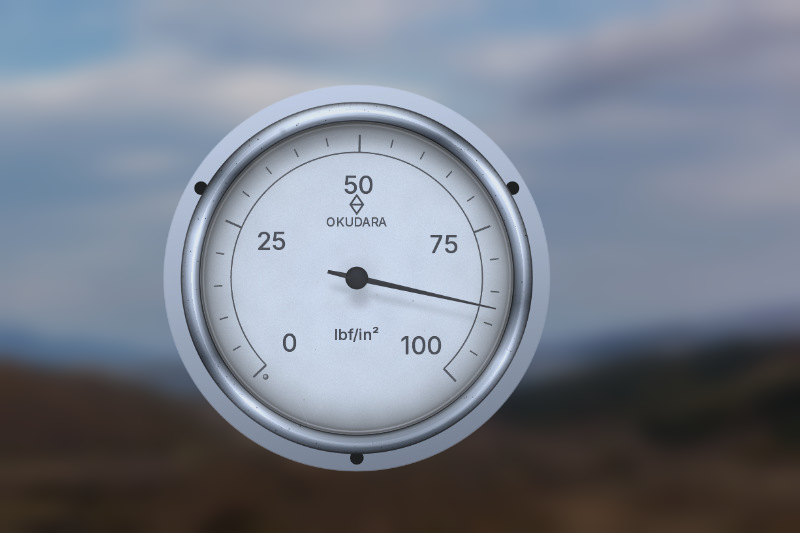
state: 87.5psi
